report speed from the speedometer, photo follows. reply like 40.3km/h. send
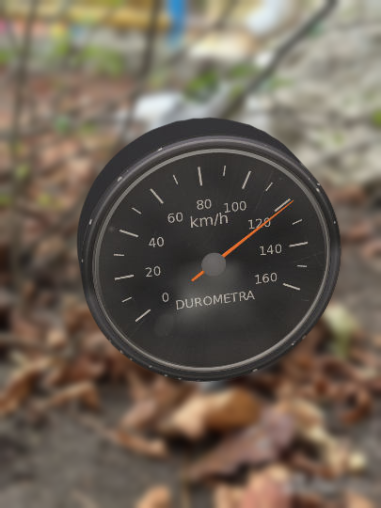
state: 120km/h
